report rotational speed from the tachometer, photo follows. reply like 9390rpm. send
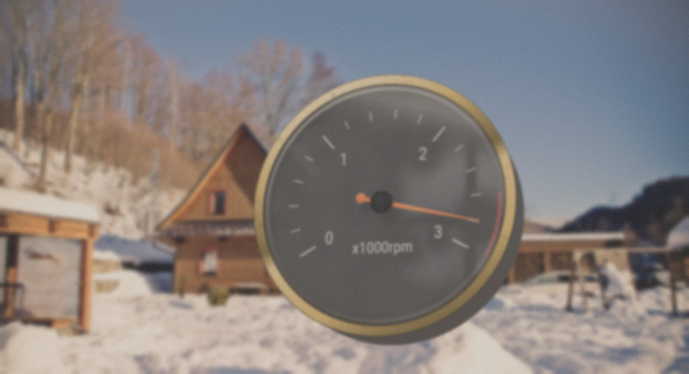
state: 2800rpm
